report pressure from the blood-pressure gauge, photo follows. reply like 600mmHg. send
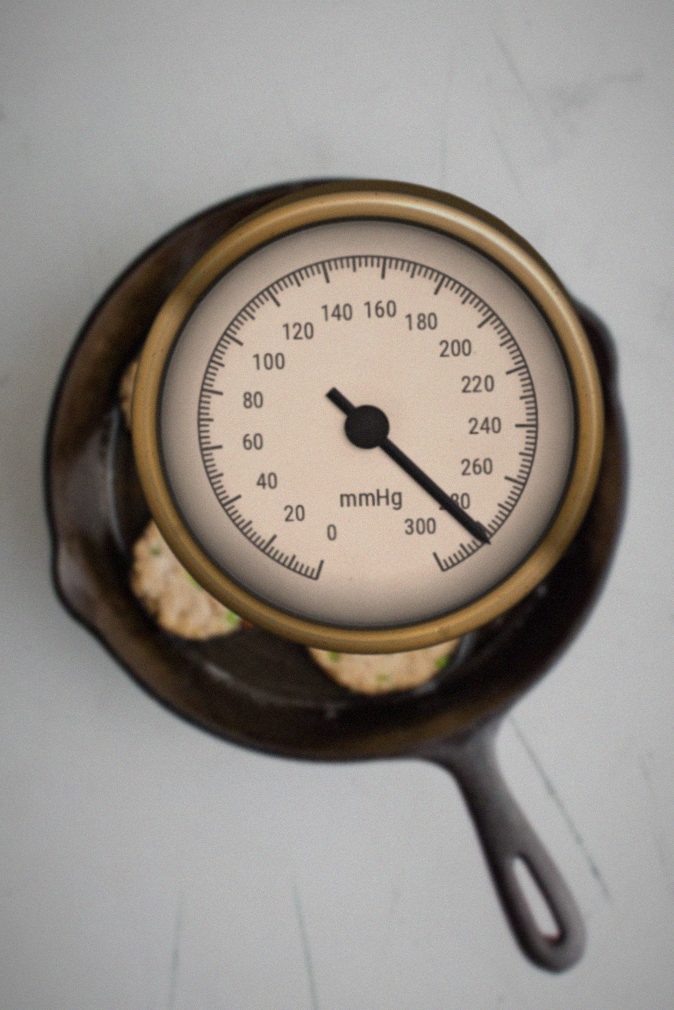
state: 282mmHg
